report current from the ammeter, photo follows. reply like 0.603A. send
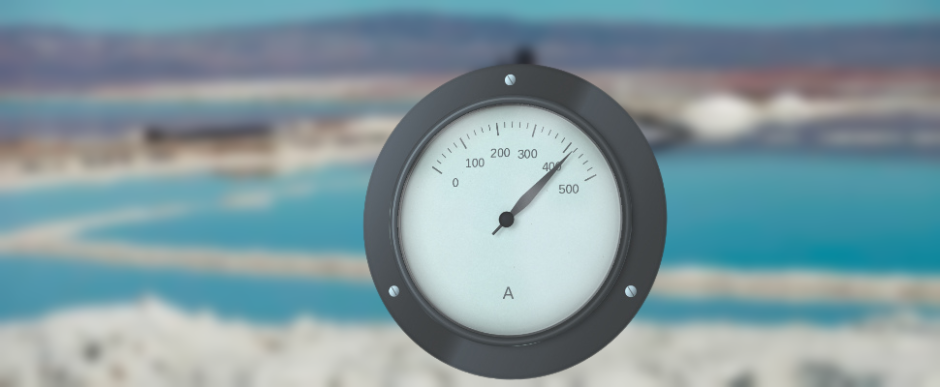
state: 420A
